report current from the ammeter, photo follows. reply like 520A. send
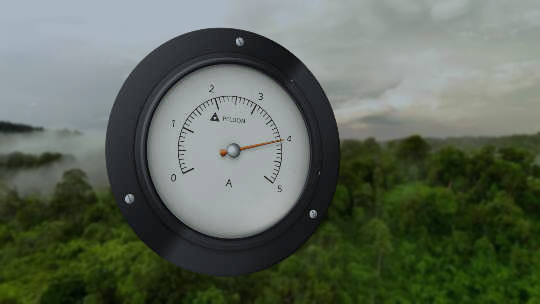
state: 4A
